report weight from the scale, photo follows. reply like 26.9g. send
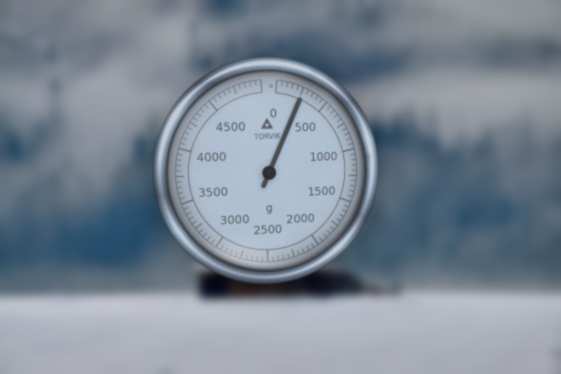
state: 250g
